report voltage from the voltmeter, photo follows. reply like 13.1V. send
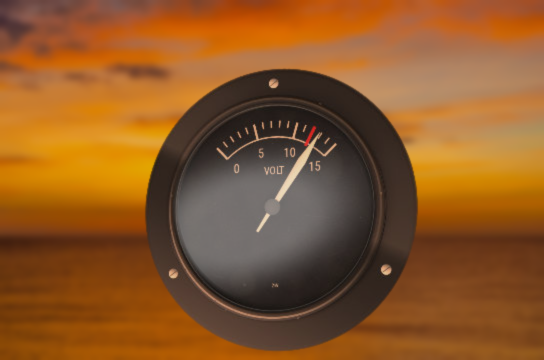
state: 13V
